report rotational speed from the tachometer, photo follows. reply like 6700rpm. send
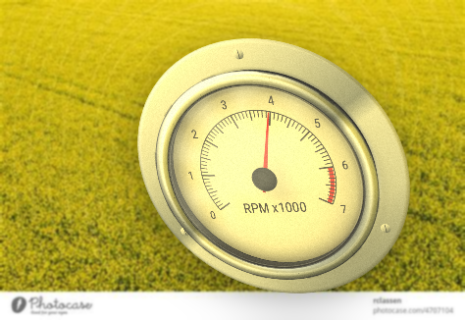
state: 4000rpm
